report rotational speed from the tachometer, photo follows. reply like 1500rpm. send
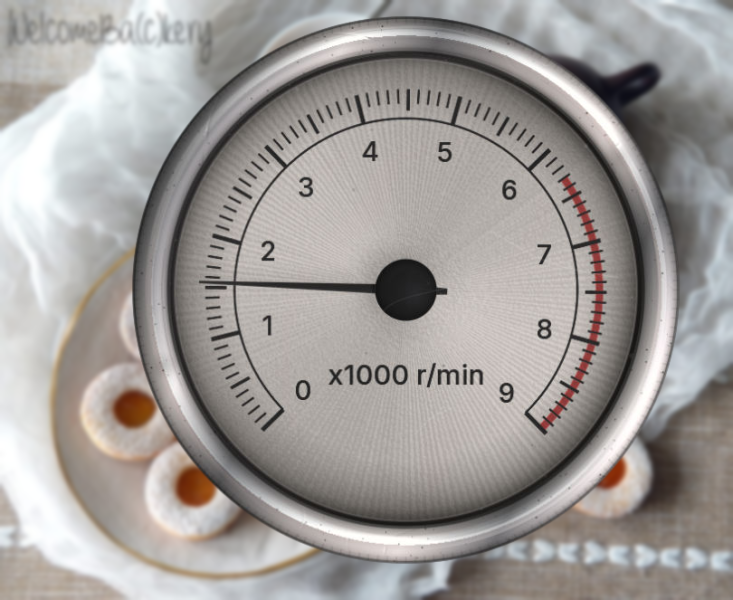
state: 1550rpm
